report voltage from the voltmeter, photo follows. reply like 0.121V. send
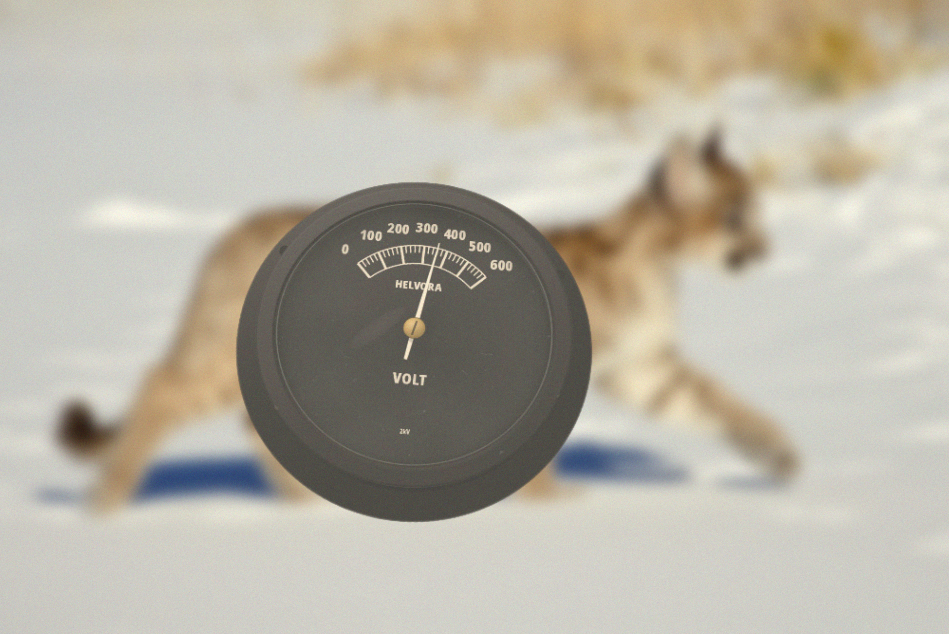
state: 360V
